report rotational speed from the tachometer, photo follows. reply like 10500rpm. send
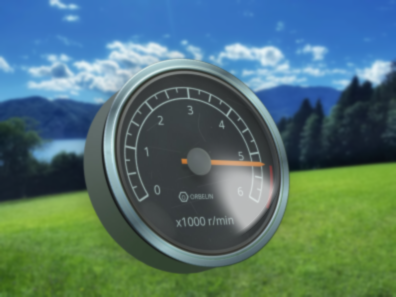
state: 5250rpm
